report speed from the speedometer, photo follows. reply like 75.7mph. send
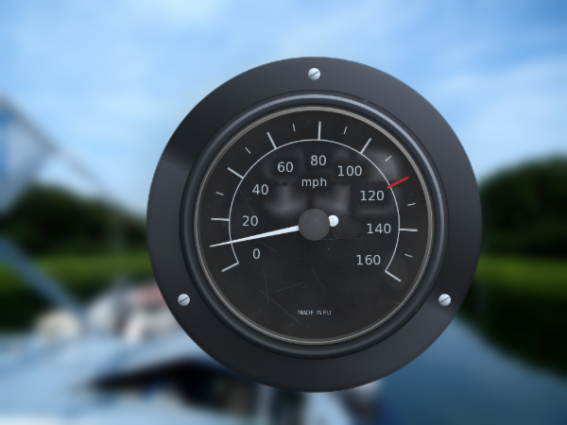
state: 10mph
